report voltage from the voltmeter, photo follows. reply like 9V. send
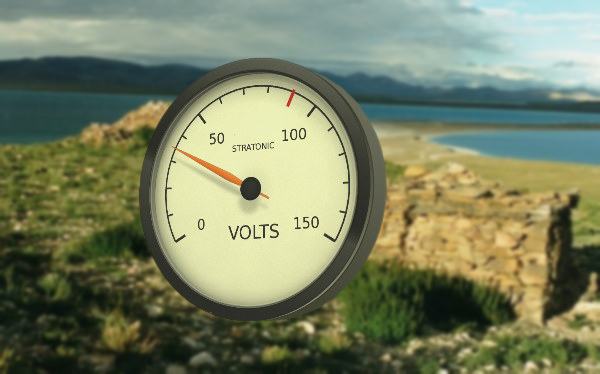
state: 35V
